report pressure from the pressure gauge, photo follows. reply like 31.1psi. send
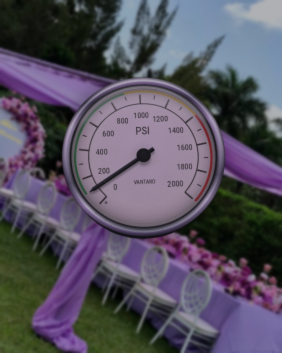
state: 100psi
